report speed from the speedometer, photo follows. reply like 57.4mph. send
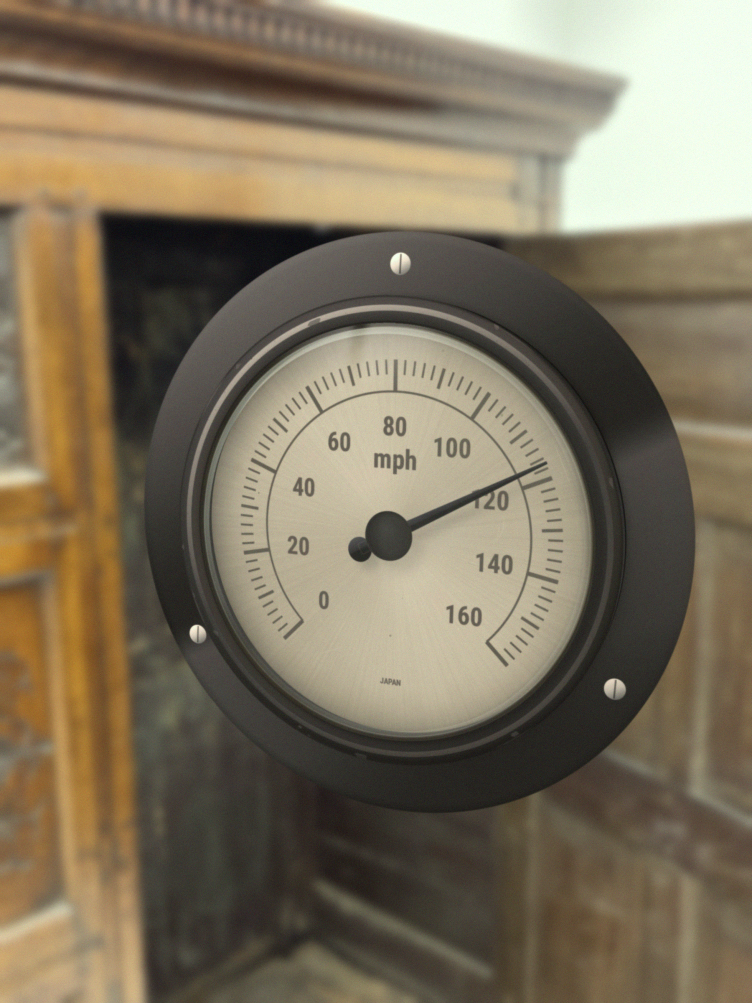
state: 117mph
